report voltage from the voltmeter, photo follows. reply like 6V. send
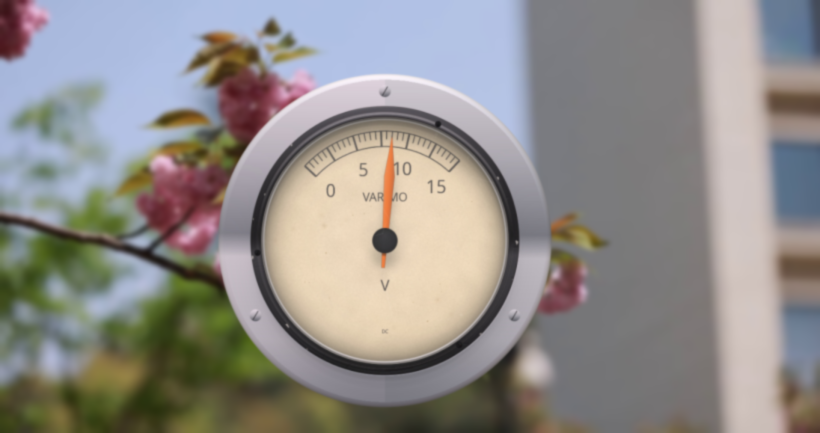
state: 8.5V
